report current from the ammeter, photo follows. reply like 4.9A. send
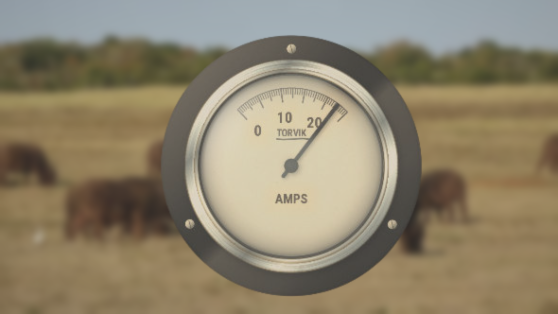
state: 22.5A
